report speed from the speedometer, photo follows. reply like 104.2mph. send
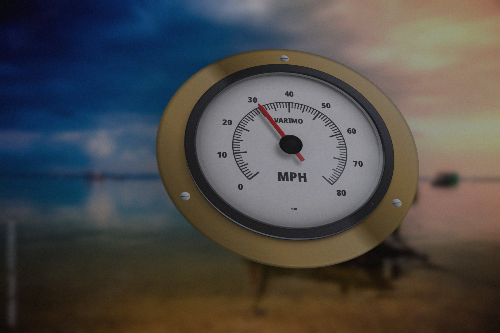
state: 30mph
